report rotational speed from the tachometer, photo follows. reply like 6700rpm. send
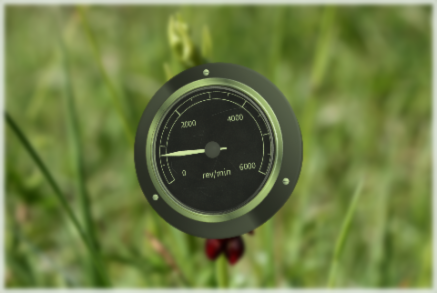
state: 750rpm
